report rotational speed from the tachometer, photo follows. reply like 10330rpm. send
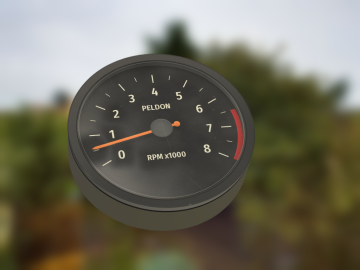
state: 500rpm
